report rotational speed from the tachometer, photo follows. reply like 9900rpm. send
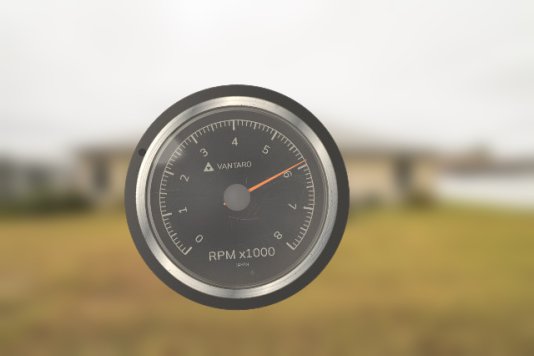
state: 5900rpm
